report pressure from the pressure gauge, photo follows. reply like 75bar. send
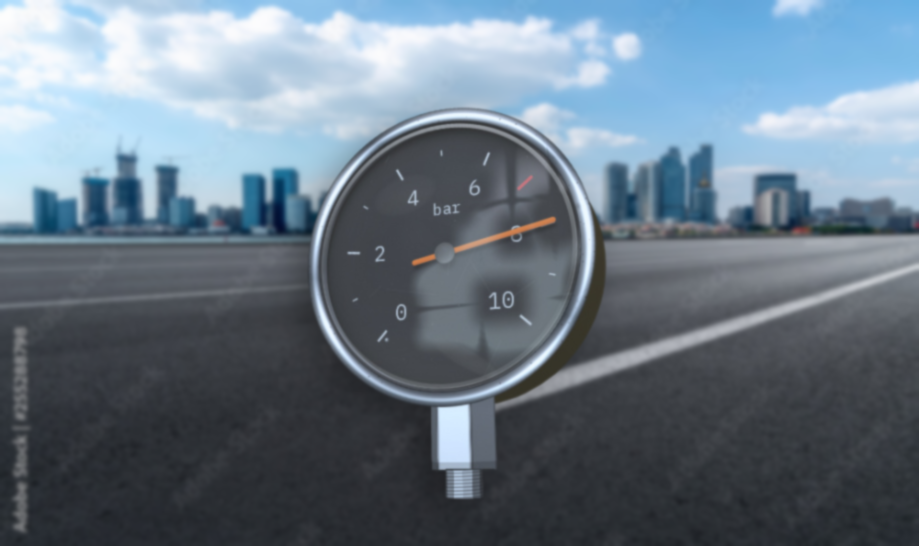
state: 8bar
